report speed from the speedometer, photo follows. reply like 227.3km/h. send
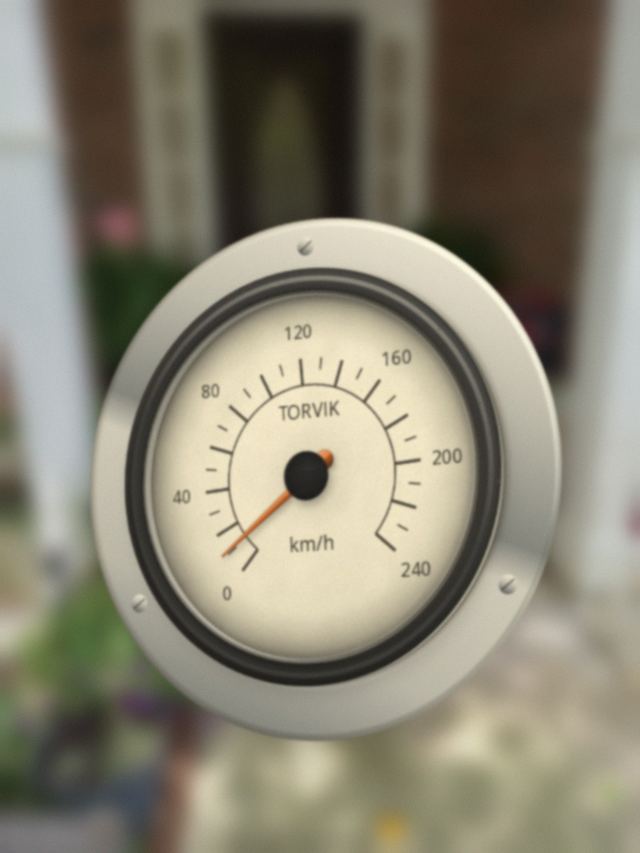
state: 10km/h
